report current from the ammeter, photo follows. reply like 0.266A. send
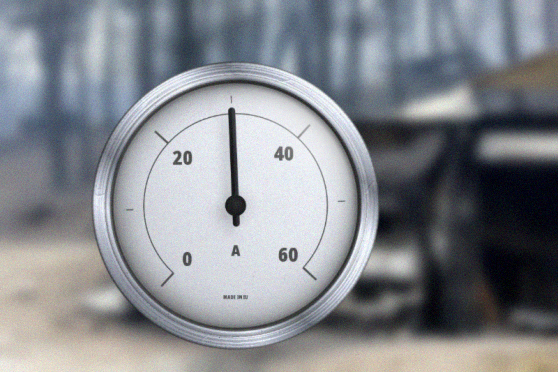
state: 30A
